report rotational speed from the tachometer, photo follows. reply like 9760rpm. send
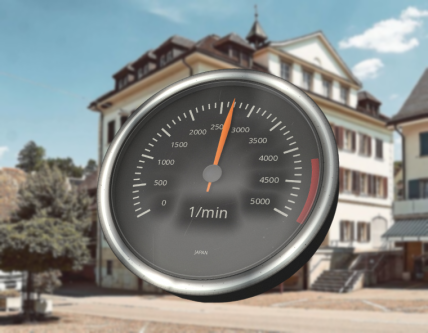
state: 2700rpm
